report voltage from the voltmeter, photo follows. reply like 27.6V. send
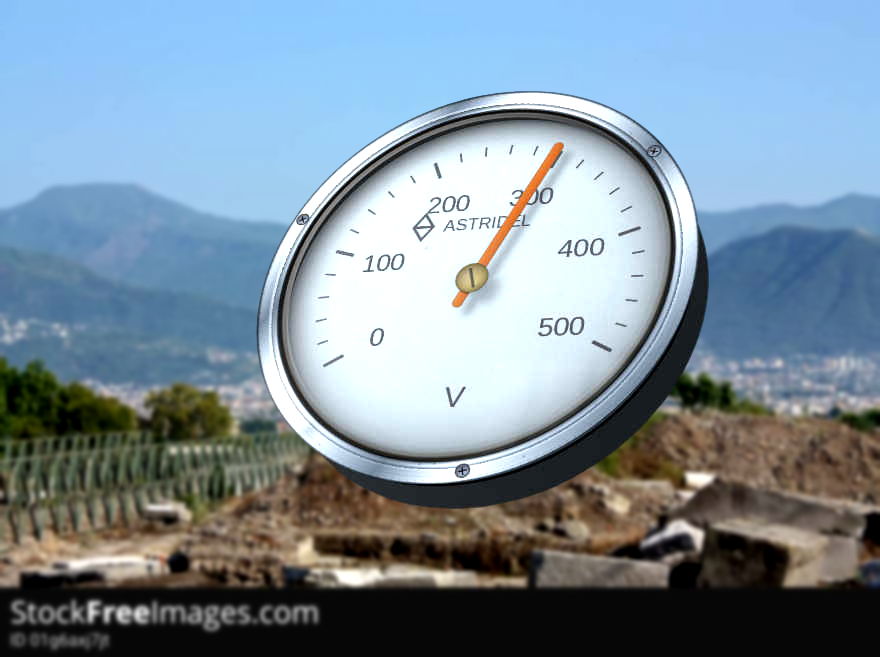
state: 300V
